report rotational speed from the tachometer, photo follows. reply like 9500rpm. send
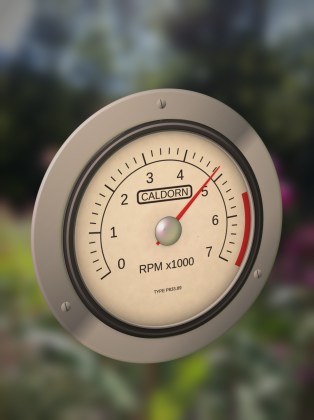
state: 4800rpm
